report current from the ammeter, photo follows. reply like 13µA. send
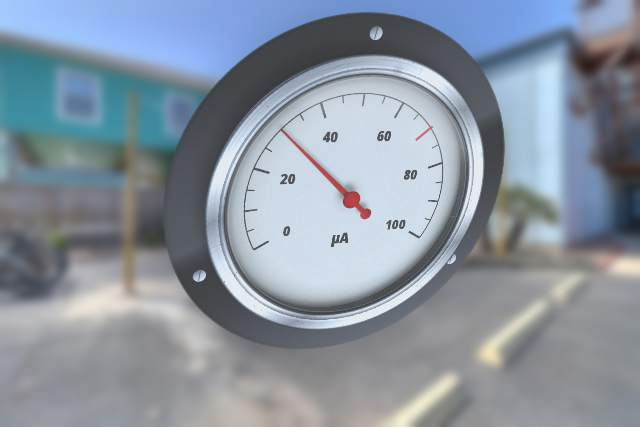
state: 30µA
